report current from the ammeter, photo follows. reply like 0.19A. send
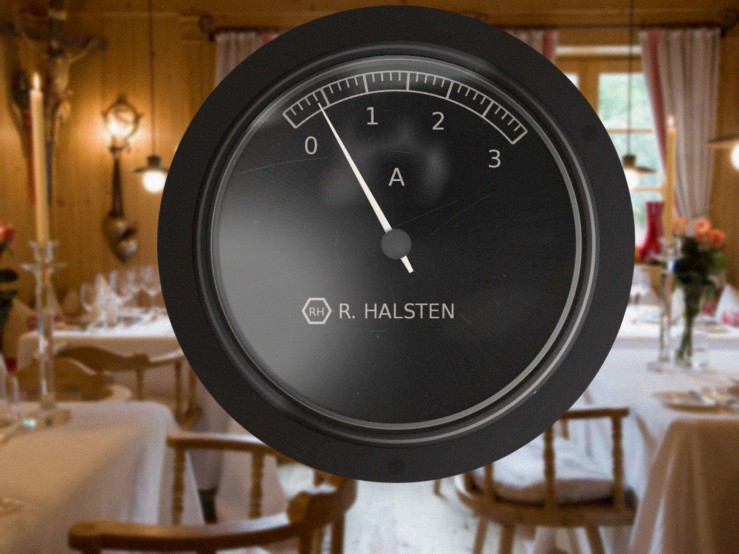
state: 0.4A
